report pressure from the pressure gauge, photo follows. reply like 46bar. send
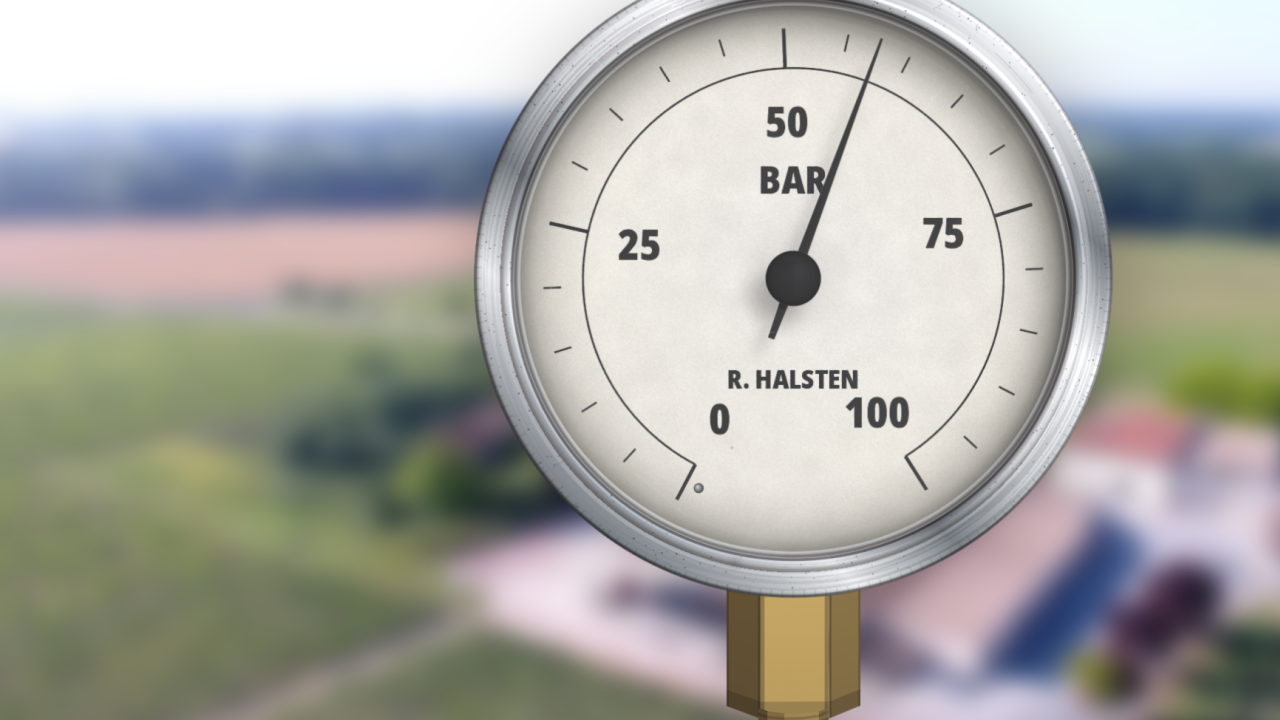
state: 57.5bar
